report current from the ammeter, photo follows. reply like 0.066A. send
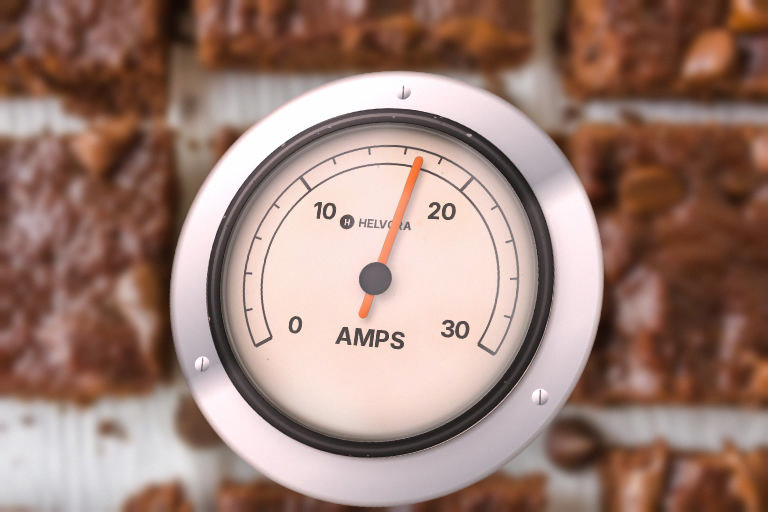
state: 17A
